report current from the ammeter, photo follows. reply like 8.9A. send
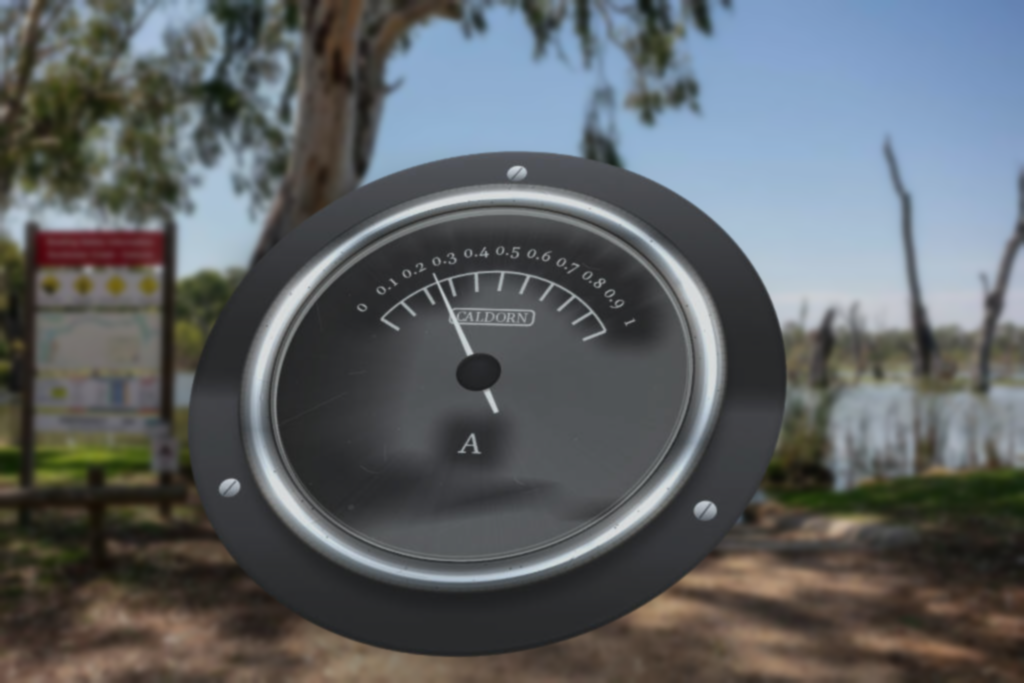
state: 0.25A
